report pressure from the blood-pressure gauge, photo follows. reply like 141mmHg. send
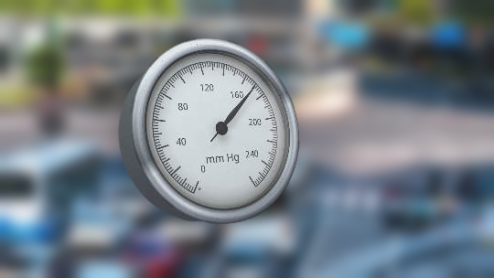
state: 170mmHg
